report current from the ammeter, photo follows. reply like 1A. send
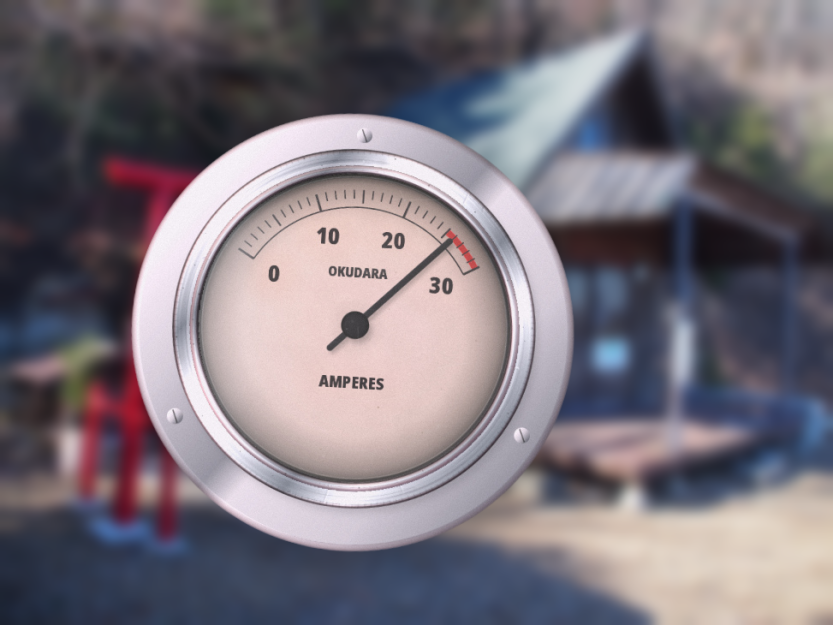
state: 26A
